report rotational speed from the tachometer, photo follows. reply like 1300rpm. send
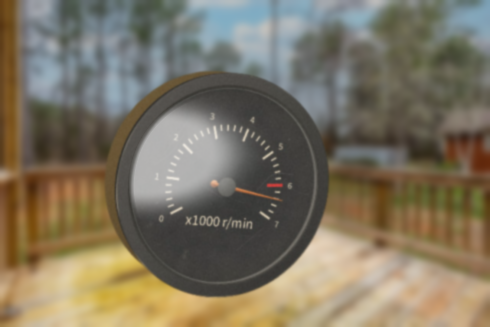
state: 6400rpm
